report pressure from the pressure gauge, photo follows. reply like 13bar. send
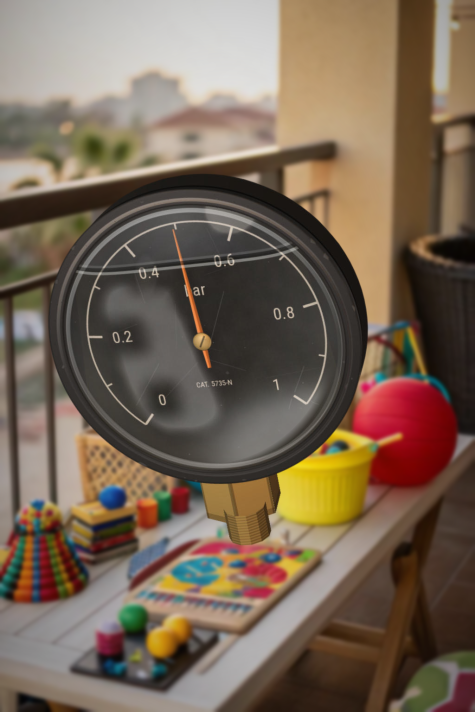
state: 0.5bar
